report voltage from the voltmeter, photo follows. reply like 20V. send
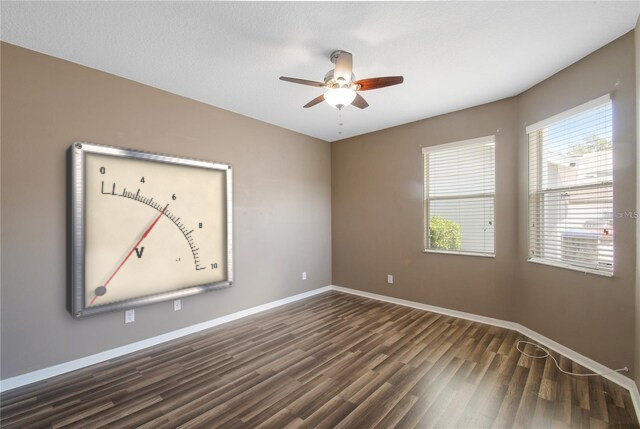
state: 6V
